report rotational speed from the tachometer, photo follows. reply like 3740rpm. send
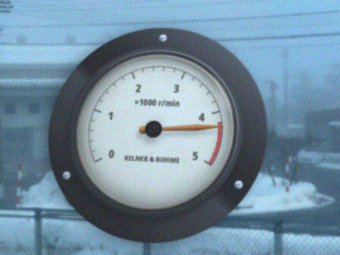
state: 4300rpm
